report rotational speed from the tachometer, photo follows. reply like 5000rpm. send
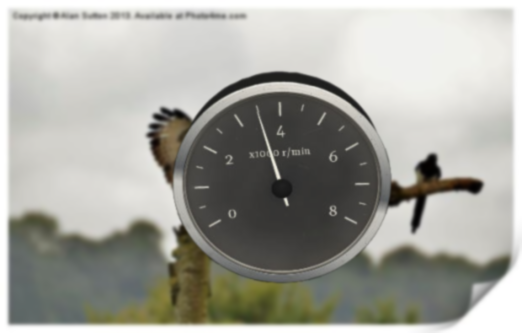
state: 3500rpm
